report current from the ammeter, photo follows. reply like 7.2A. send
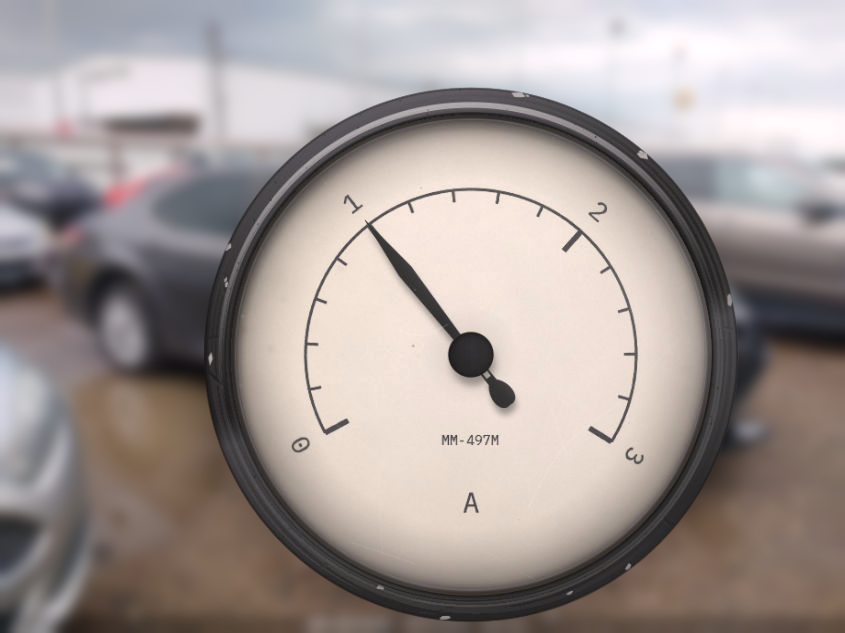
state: 1A
